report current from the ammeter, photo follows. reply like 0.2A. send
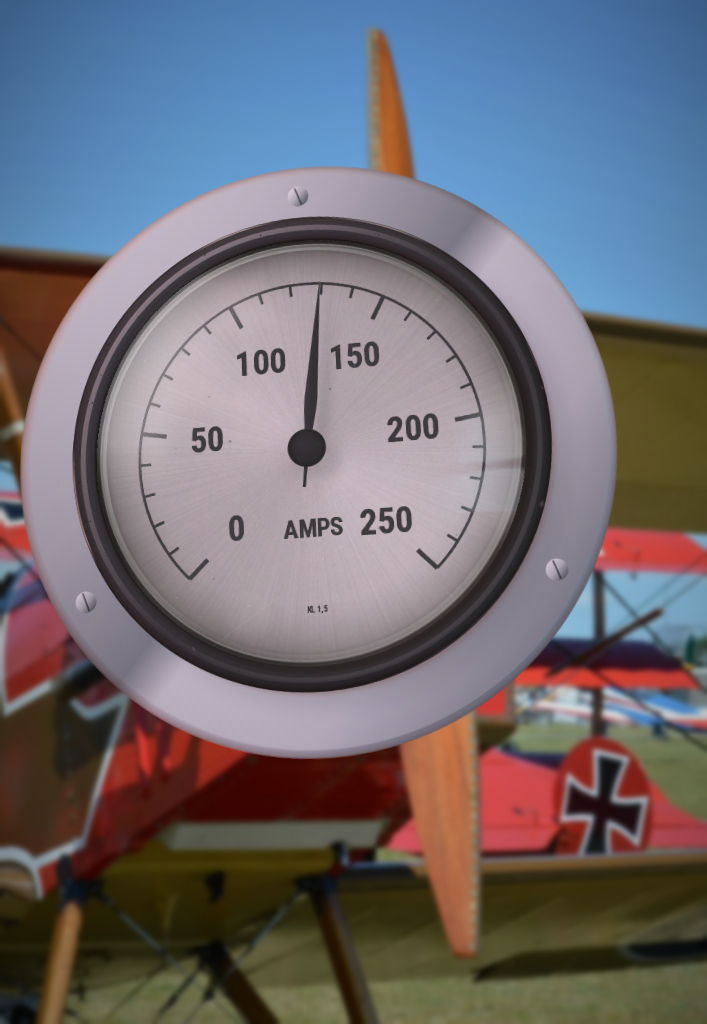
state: 130A
